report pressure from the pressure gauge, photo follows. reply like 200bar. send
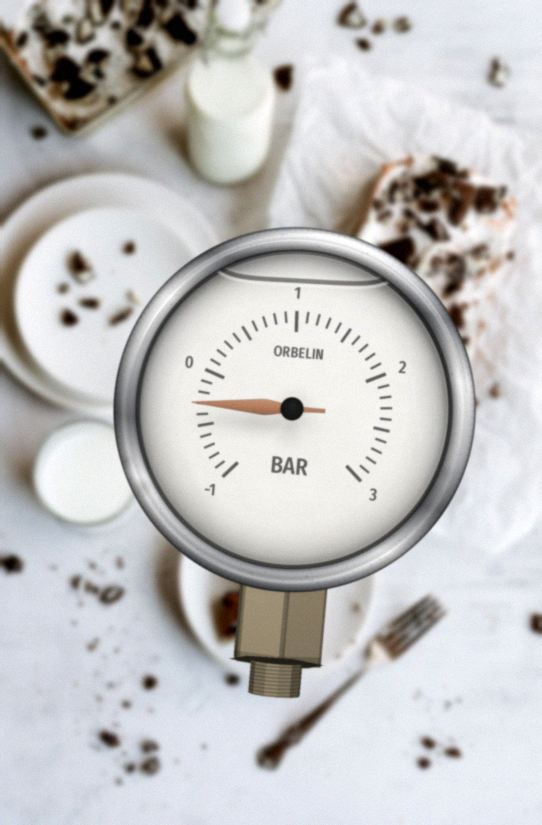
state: -0.3bar
